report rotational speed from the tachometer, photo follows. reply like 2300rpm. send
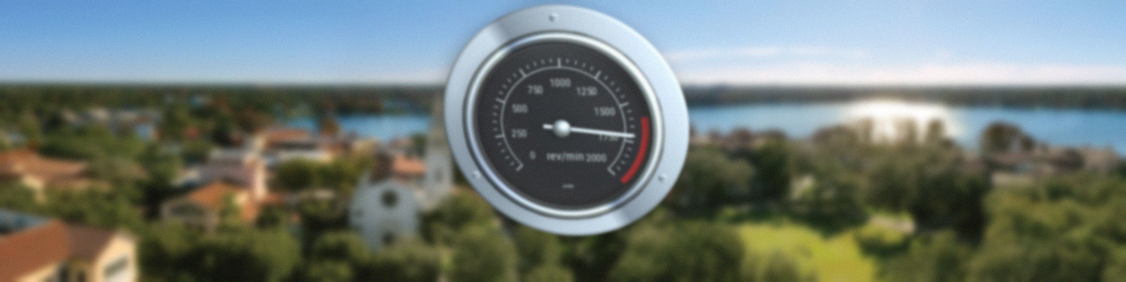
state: 1700rpm
